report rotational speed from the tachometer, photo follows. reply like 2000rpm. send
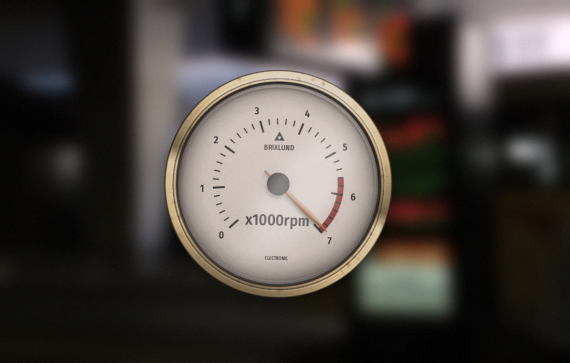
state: 6900rpm
